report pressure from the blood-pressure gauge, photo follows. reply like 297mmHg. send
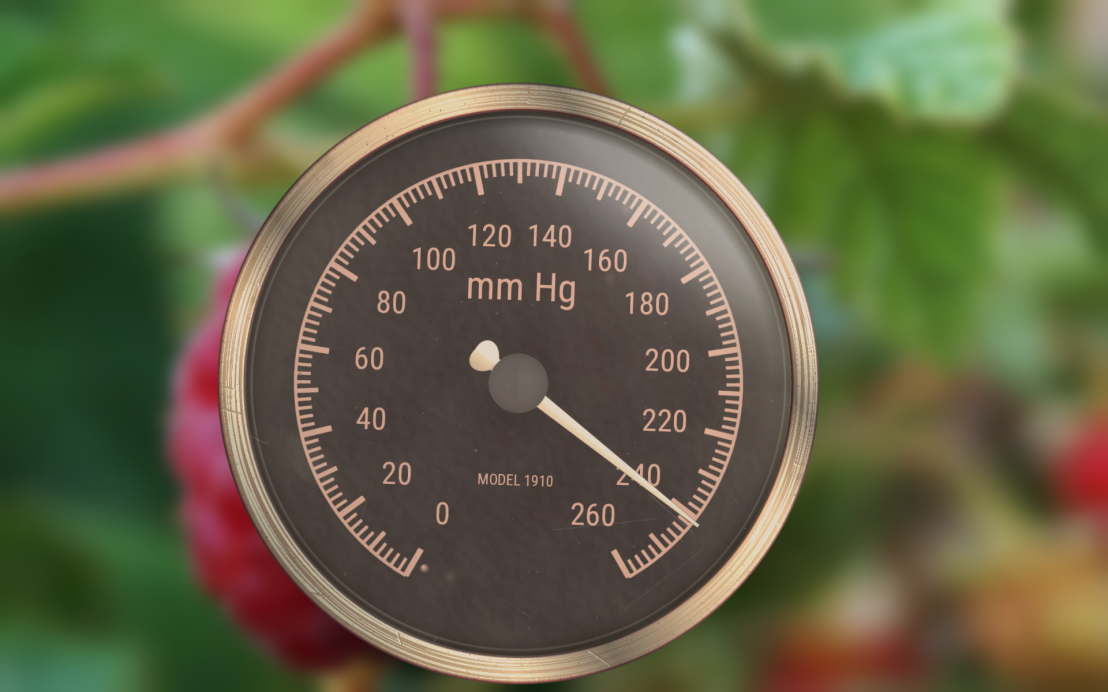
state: 241mmHg
